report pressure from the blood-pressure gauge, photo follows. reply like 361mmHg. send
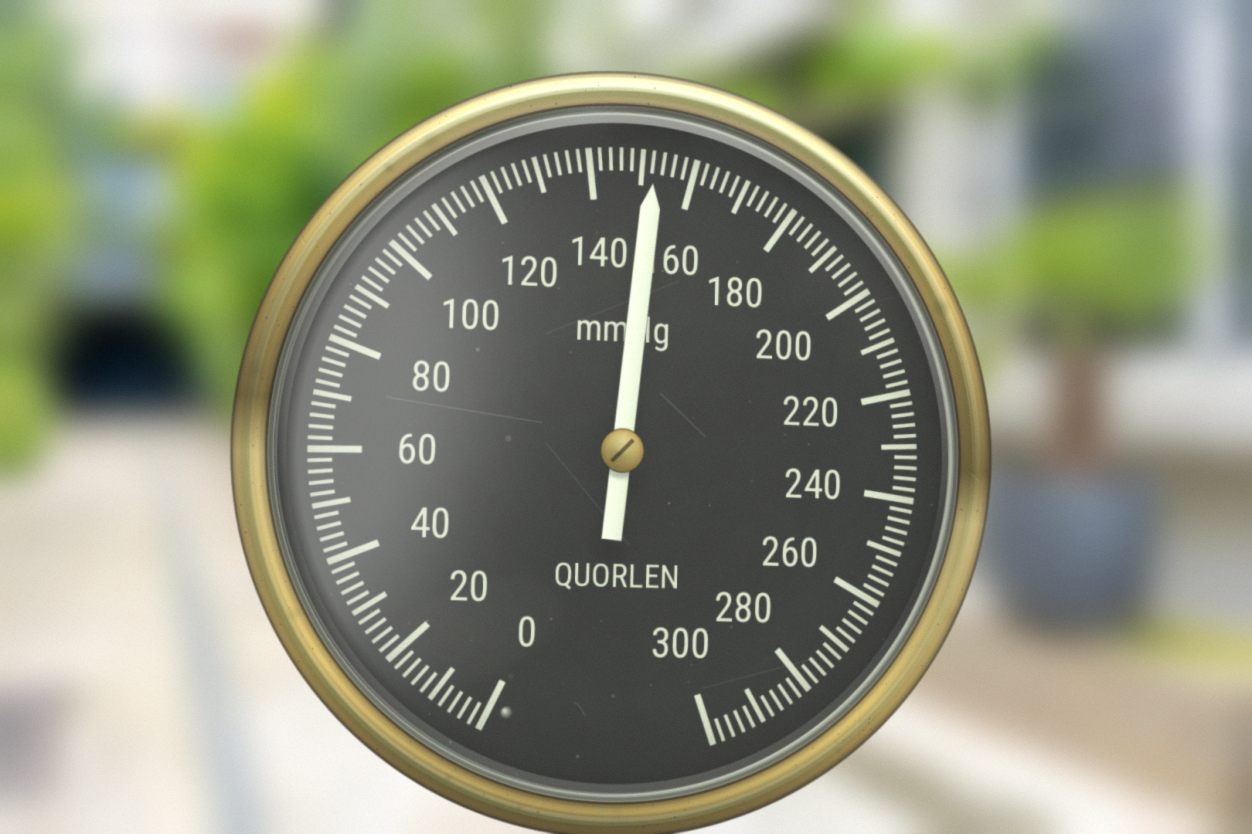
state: 152mmHg
